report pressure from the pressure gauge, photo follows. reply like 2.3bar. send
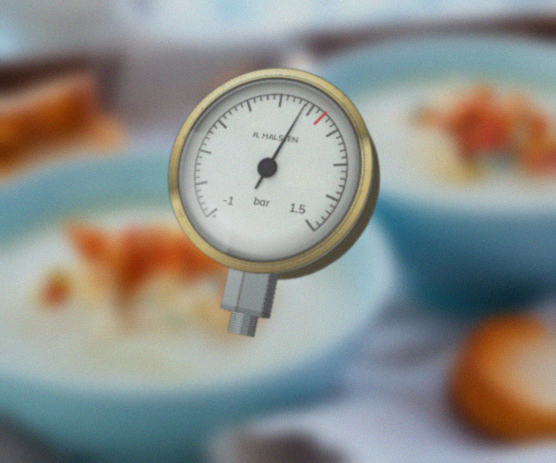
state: 0.45bar
